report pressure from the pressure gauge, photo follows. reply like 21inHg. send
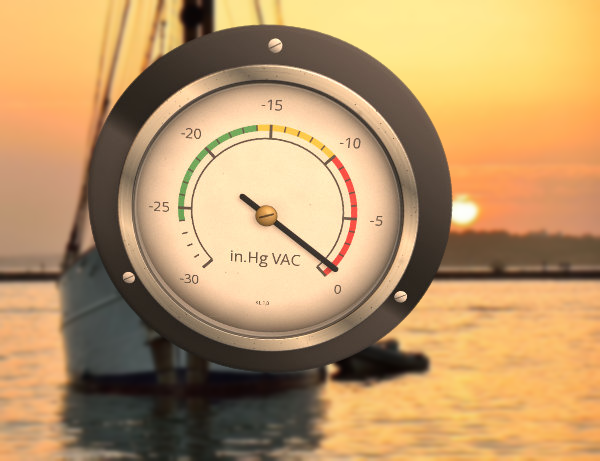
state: -1inHg
